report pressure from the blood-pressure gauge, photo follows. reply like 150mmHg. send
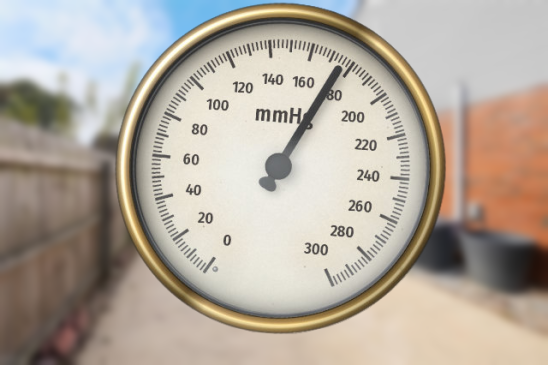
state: 176mmHg
